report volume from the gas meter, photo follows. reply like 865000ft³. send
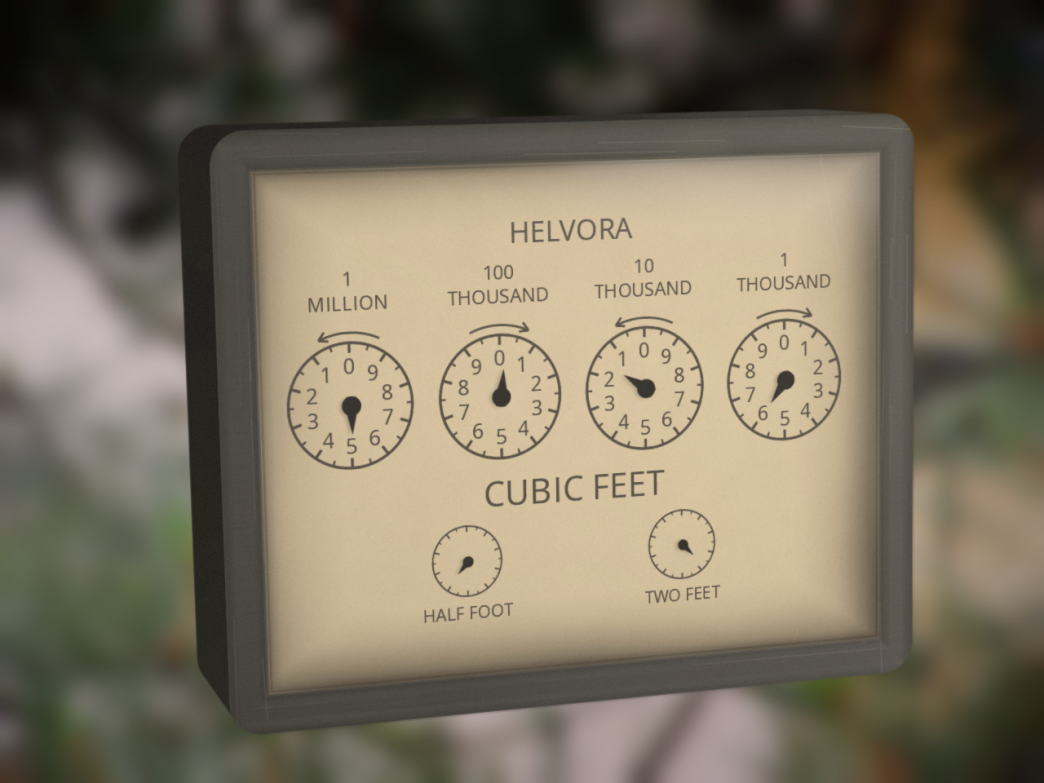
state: 501600ft³
